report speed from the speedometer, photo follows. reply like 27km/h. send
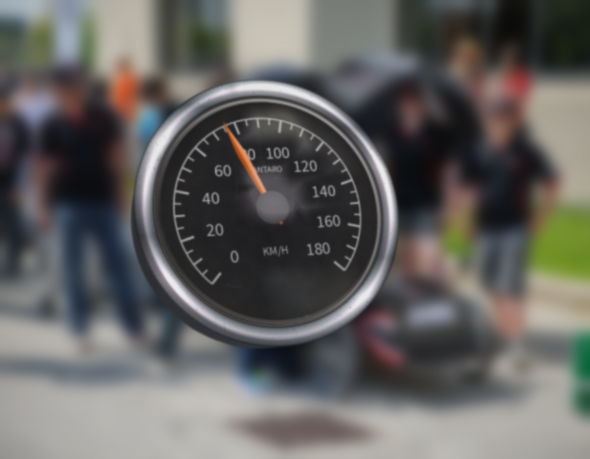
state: 75km/h
